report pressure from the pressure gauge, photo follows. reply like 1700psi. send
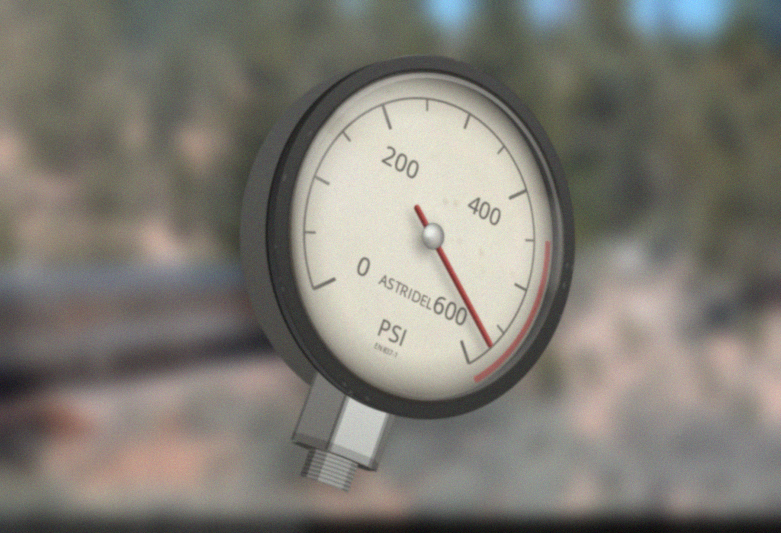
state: 575psi
